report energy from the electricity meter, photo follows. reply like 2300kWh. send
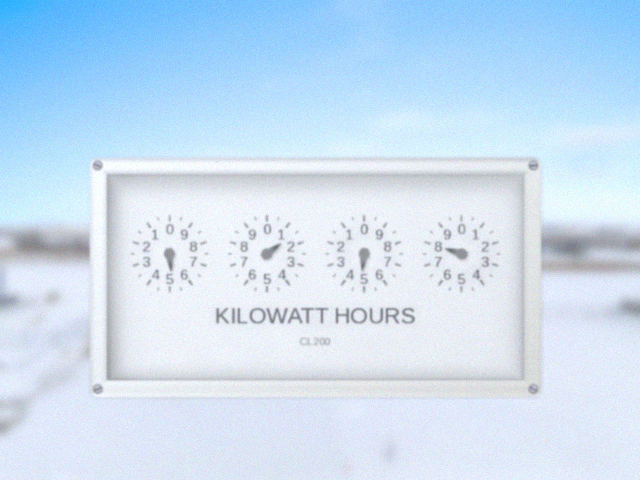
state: 5148kWh
